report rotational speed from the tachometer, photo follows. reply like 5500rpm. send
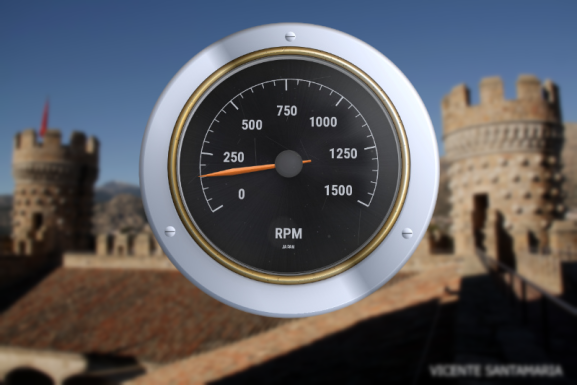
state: 150rpm
